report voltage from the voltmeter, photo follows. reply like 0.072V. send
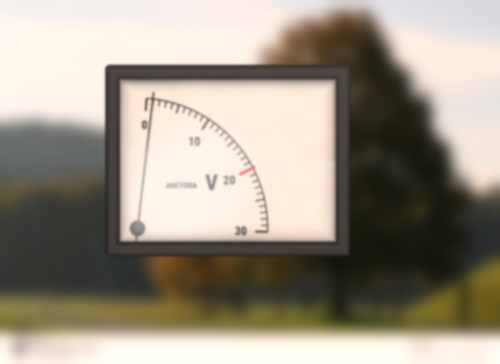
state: 1V
